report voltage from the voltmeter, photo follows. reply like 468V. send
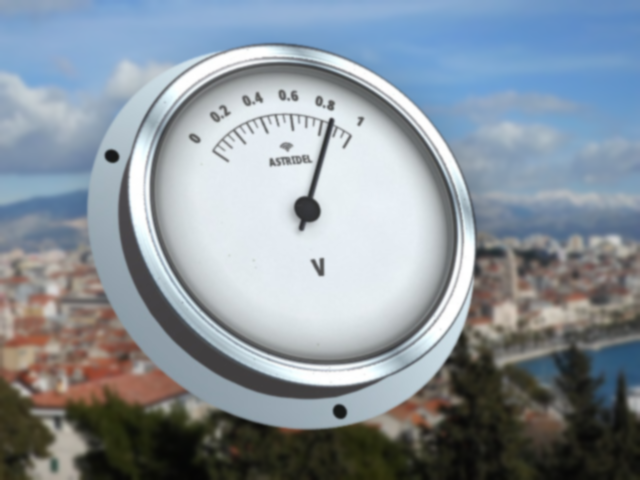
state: 0.85V
